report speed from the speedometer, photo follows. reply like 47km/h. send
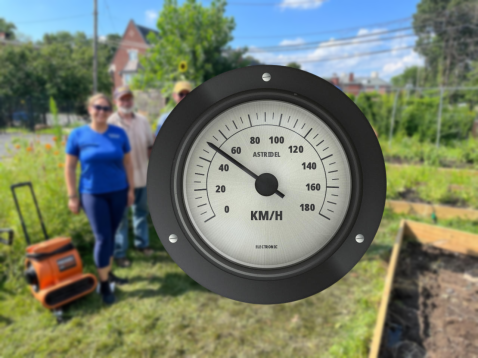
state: 50km/h
